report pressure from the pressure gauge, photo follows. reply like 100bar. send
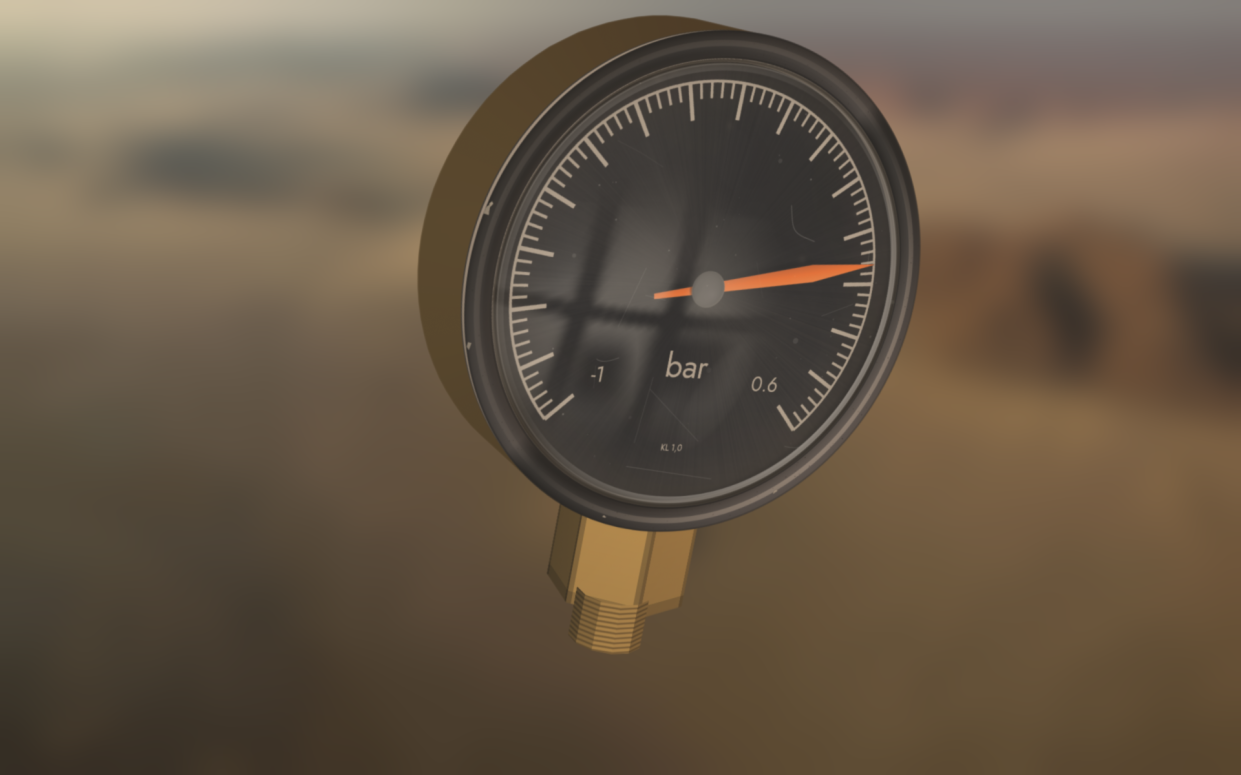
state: 0.26bar
